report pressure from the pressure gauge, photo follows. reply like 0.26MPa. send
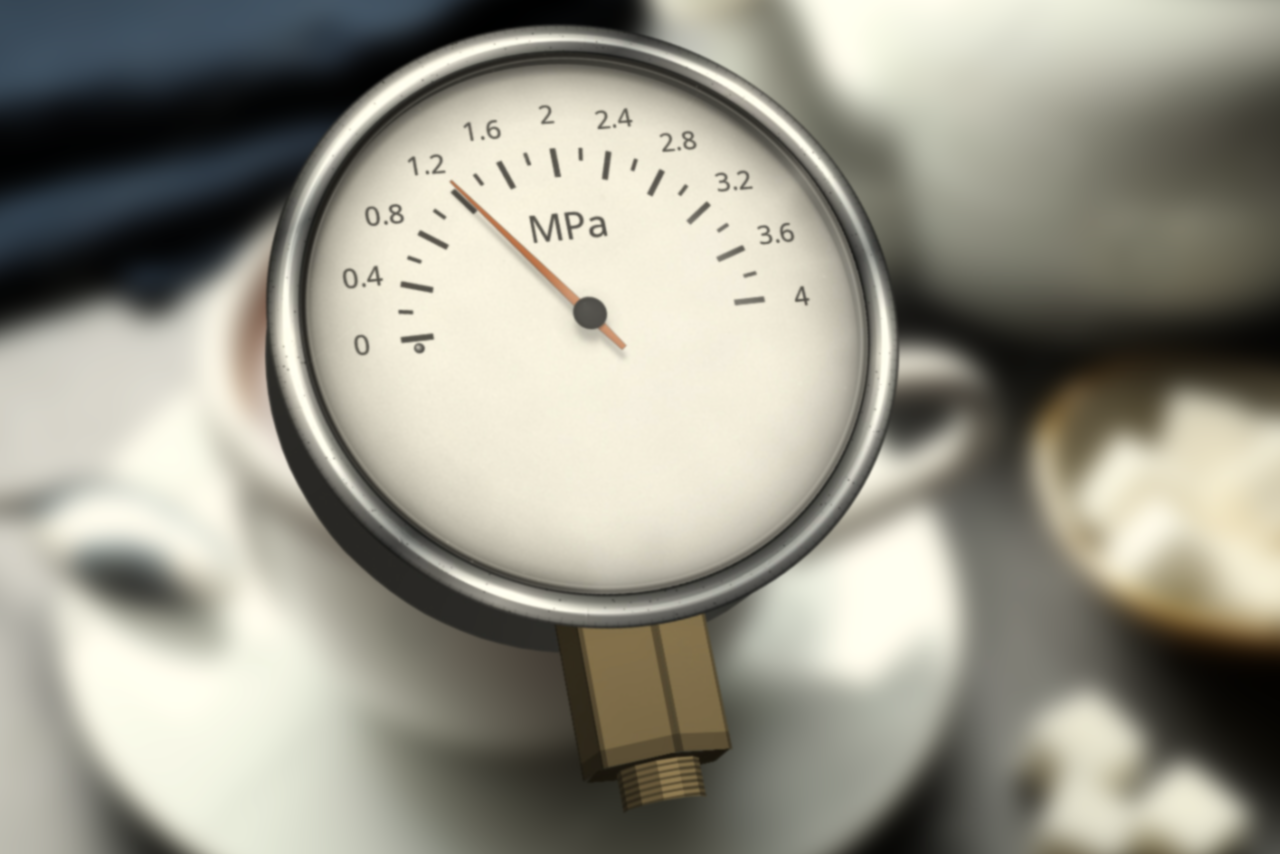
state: 1.2MPa
